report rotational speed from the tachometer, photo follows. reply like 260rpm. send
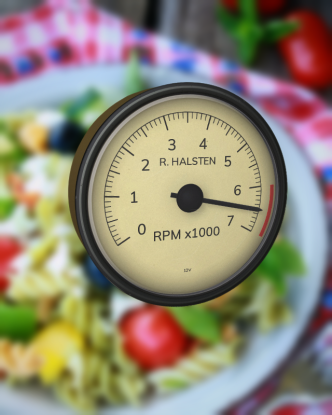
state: 6500rpm
